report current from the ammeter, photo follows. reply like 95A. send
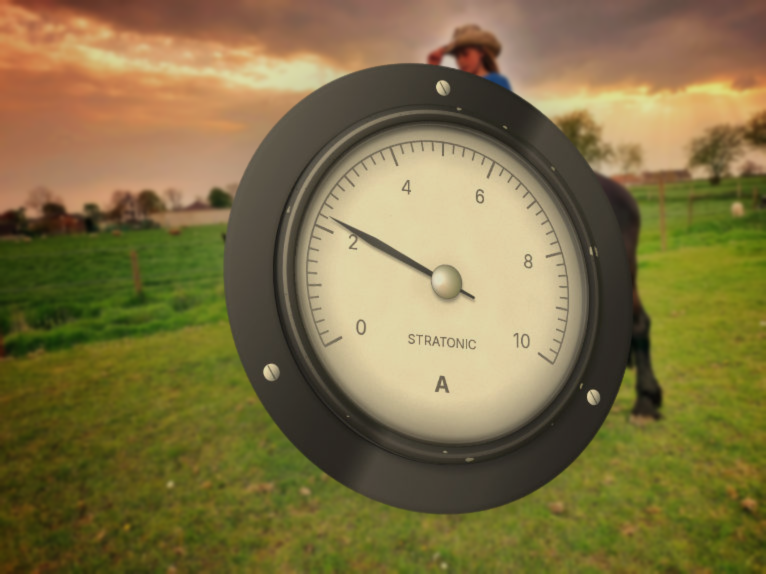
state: 2.2A
